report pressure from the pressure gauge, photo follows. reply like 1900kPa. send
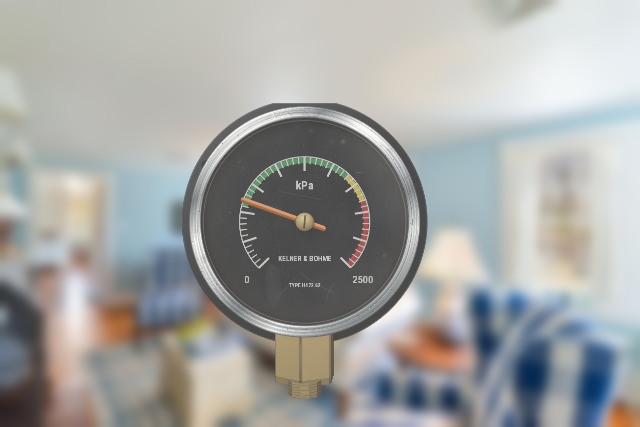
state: 600kPa
